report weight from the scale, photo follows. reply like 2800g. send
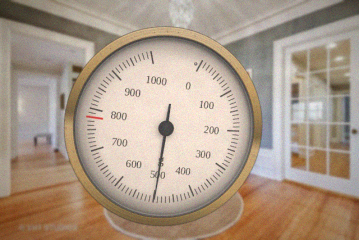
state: 500g
